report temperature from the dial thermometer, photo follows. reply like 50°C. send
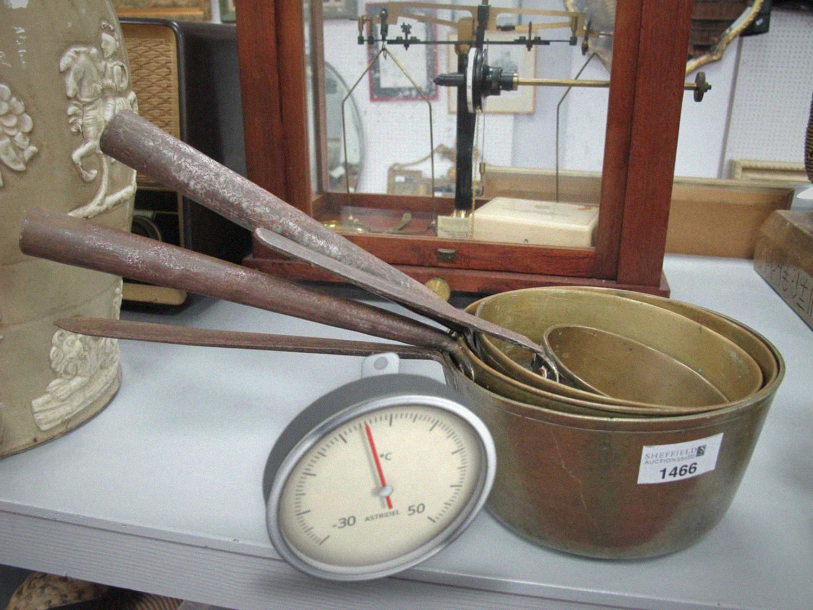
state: 5°C
